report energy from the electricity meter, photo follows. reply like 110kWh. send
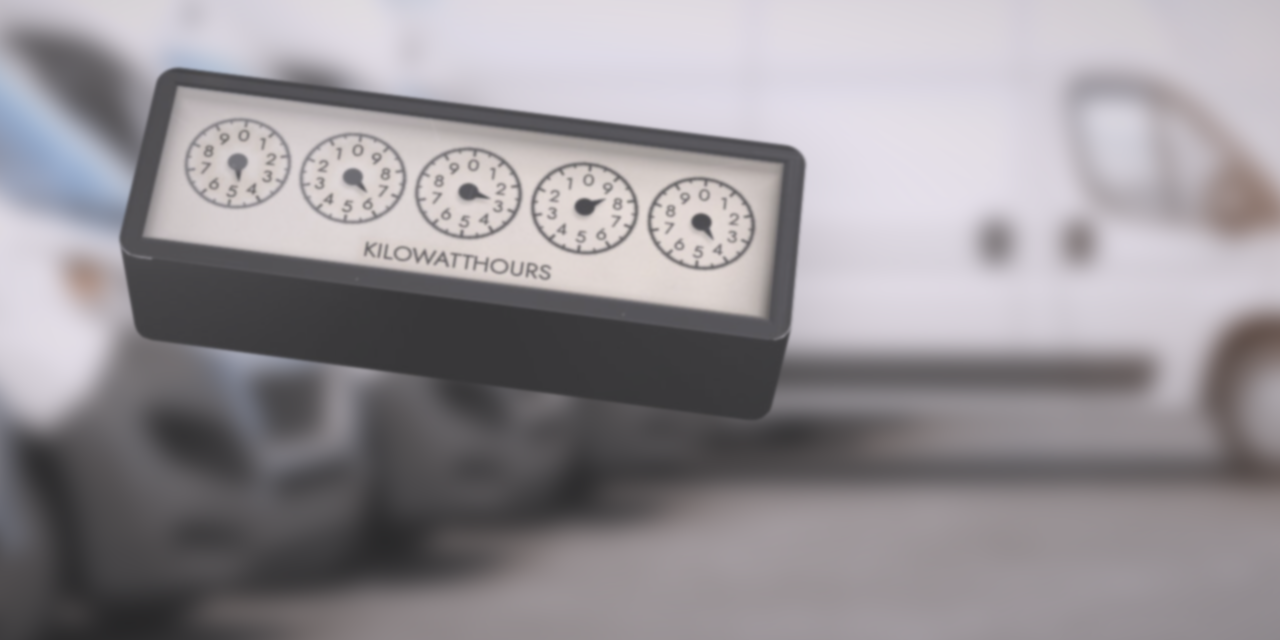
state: 46284kWh
